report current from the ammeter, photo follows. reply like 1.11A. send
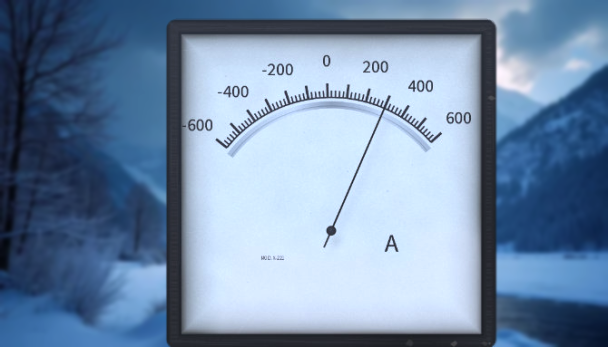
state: 300A
